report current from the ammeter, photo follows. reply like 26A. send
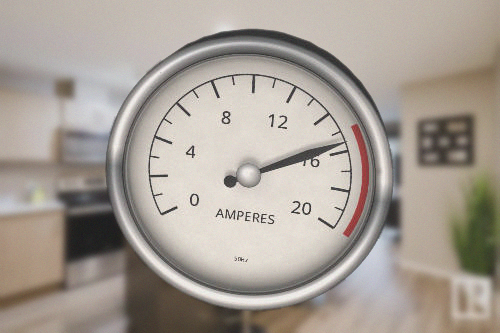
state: 15.5A
